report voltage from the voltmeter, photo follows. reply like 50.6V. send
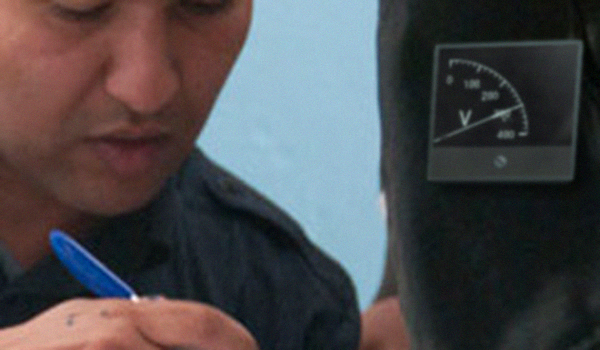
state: 300V
